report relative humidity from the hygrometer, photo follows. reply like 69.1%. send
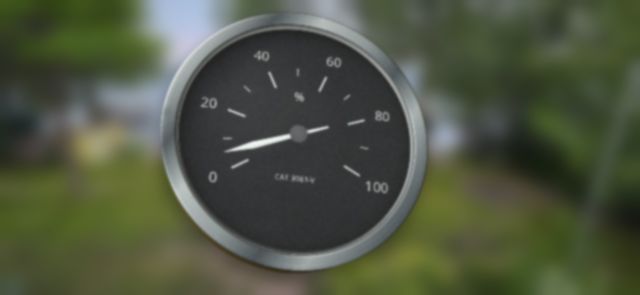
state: 5%
